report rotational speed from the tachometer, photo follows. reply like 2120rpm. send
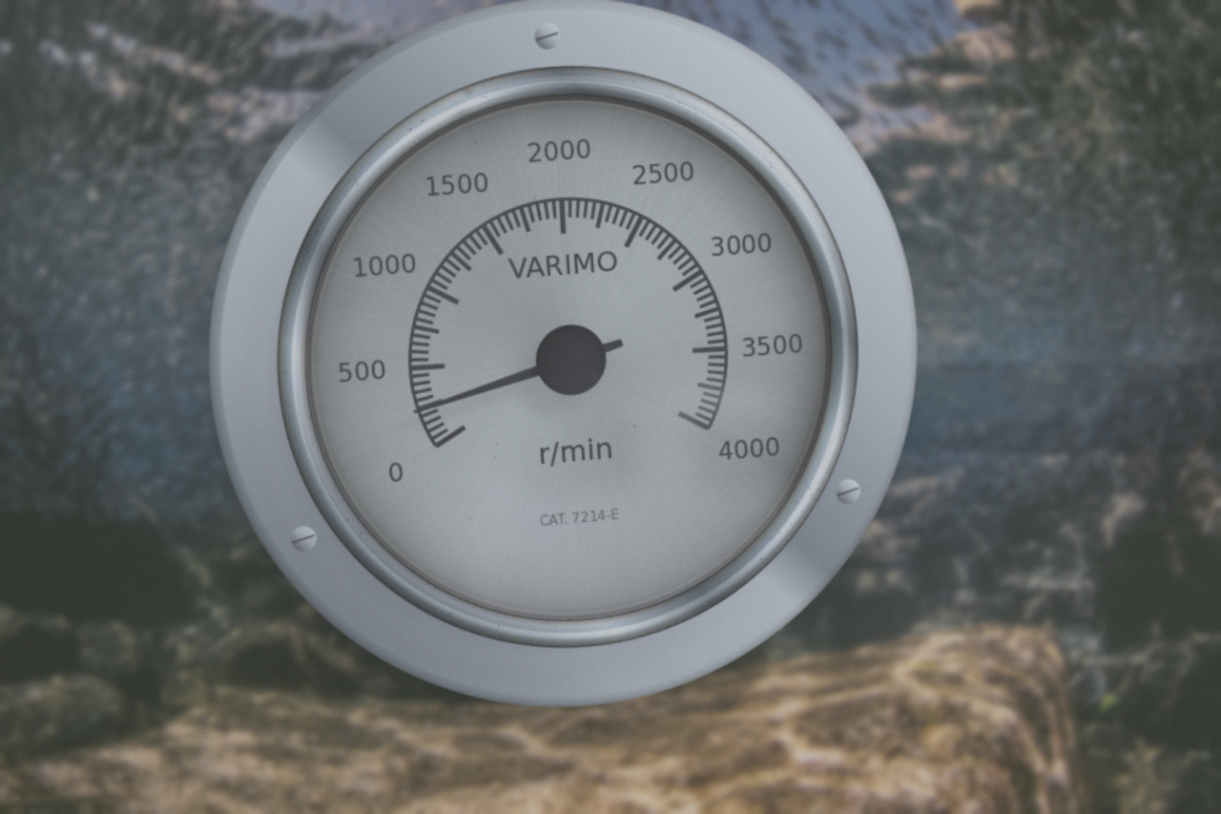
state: 250rpm
